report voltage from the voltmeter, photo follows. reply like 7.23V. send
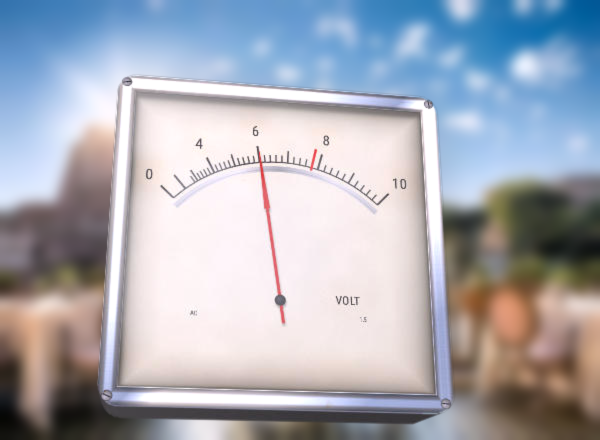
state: 6V
